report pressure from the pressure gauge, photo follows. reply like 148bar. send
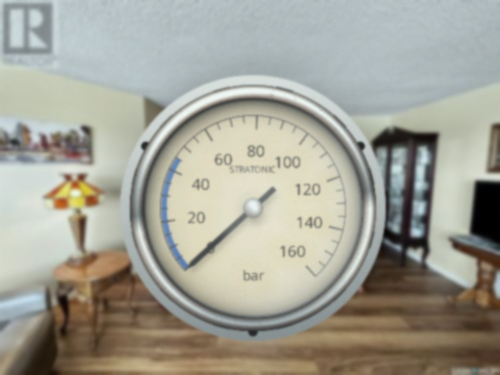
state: 0bar
